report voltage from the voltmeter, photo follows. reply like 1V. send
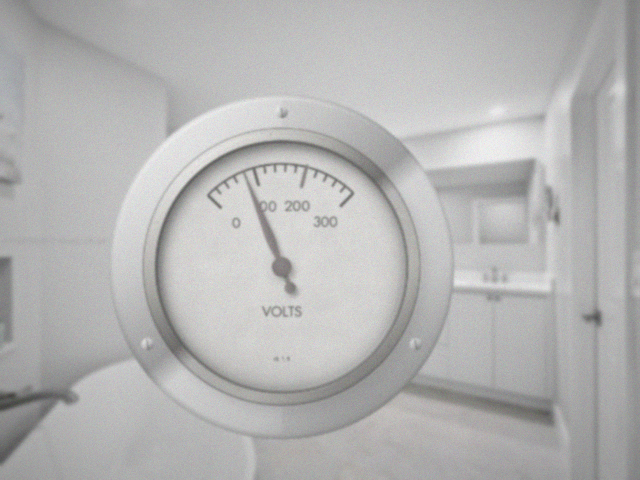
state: 80V
